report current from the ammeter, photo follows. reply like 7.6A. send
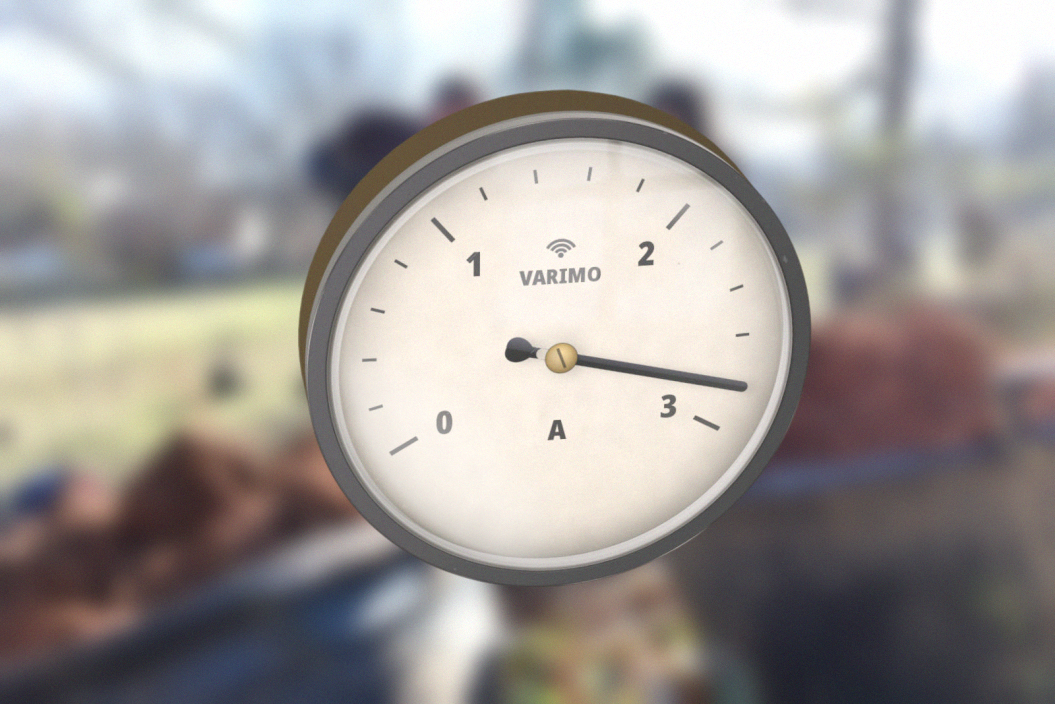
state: 2.8A
